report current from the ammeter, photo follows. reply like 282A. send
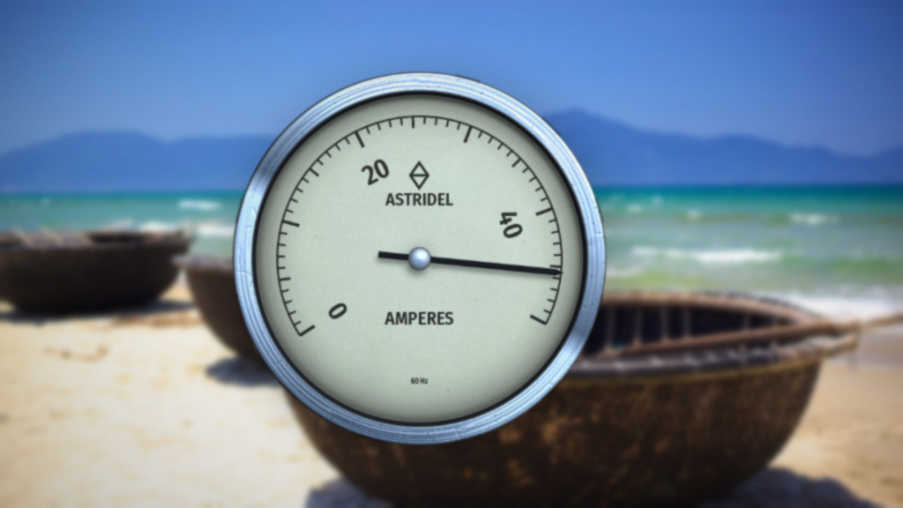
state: 45.5A
